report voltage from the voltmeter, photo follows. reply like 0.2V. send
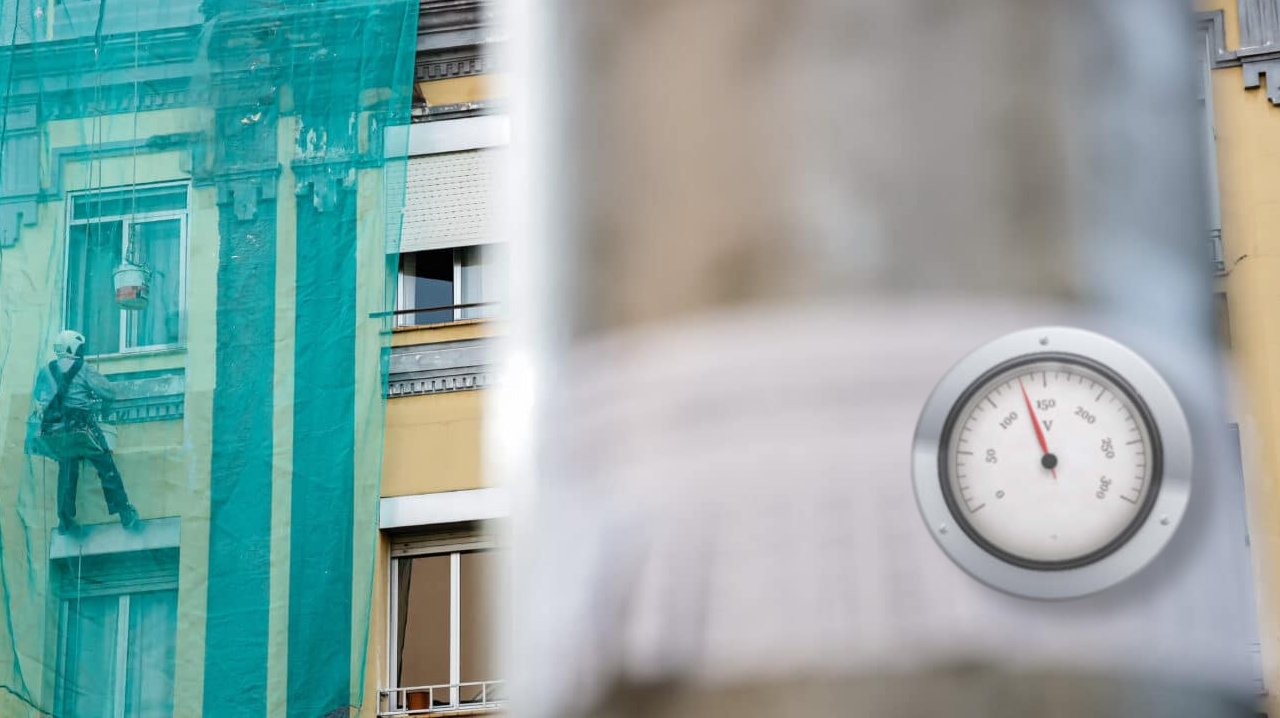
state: 130V
